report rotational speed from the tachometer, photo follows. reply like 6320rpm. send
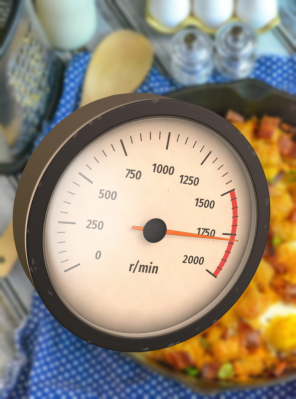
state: 1775rpm
